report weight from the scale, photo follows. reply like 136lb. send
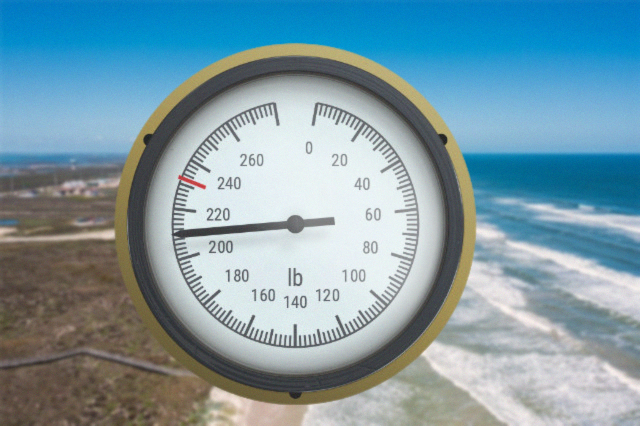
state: 210lb
